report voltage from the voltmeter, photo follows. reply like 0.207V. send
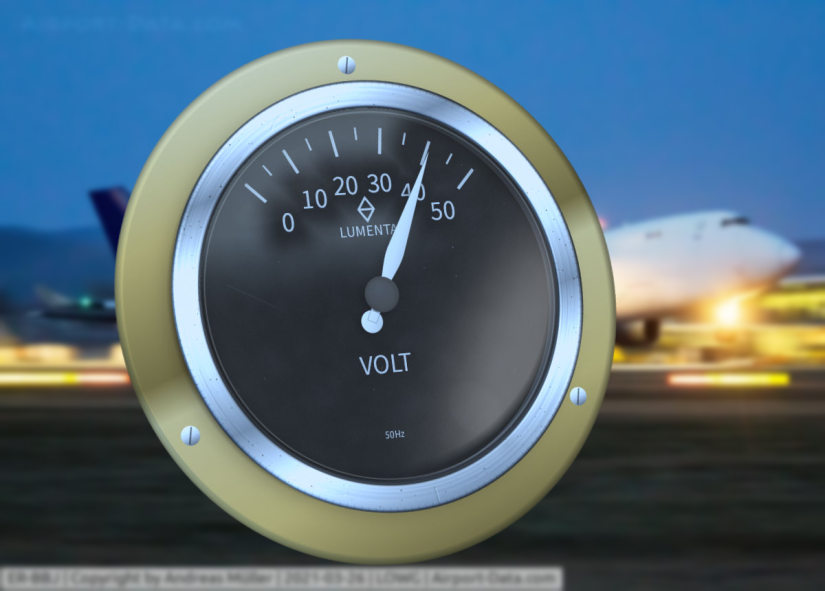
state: 40V
